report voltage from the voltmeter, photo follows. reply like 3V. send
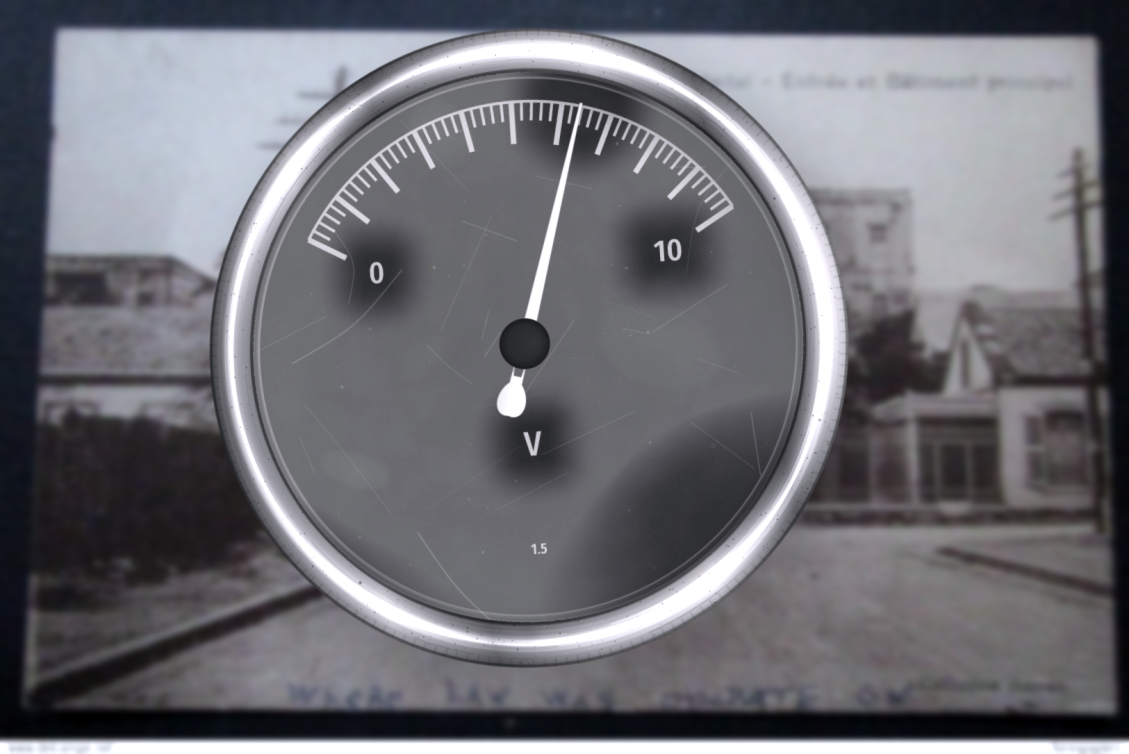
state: 6.4V
